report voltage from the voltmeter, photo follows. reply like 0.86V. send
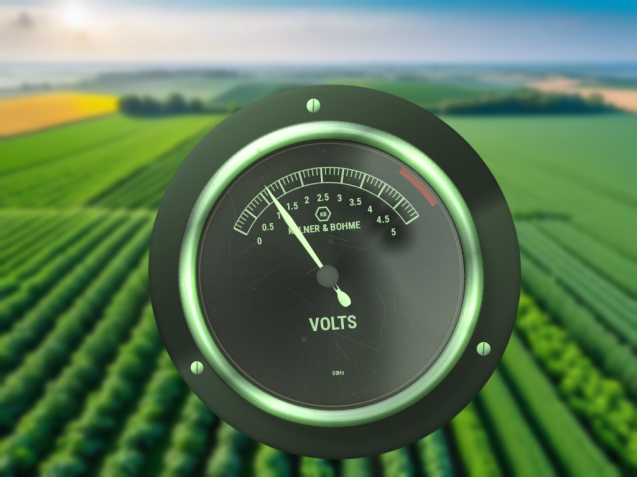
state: 1.2V
